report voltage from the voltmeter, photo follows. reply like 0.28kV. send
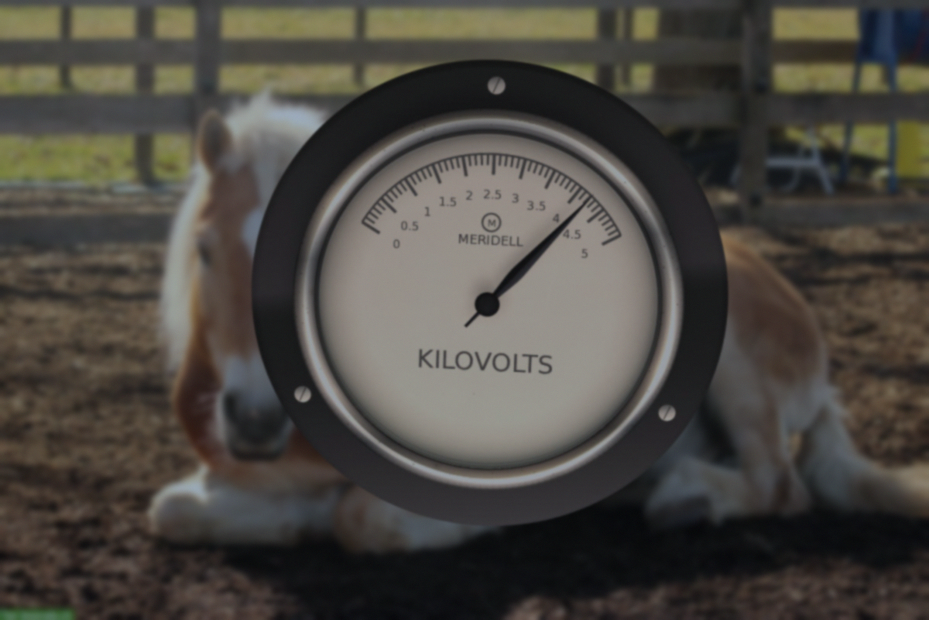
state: 4.2kV
